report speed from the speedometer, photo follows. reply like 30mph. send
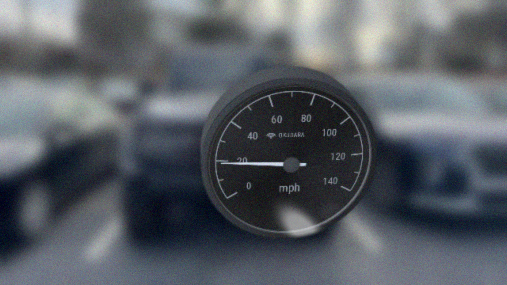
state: 20mph
